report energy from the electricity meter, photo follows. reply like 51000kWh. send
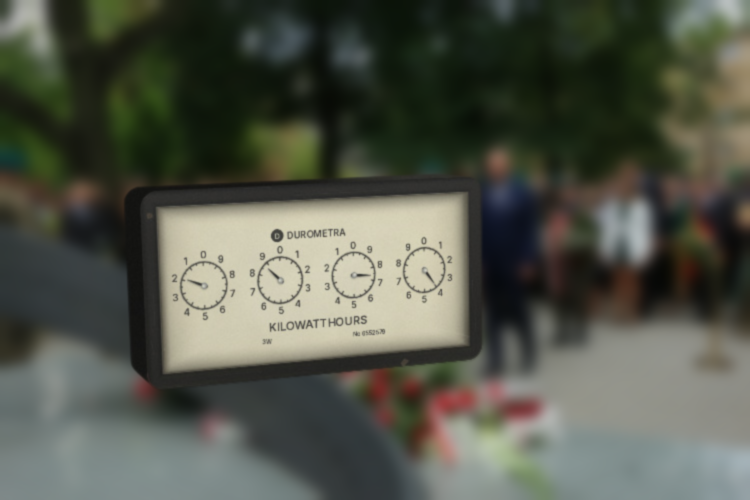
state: 1874kWh
